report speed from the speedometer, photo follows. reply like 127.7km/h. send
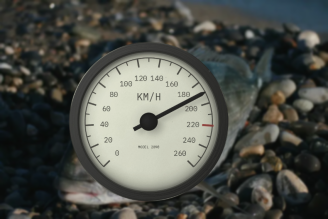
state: 190km/h
